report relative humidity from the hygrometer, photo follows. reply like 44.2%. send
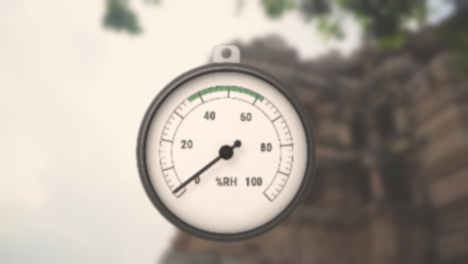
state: 2%
